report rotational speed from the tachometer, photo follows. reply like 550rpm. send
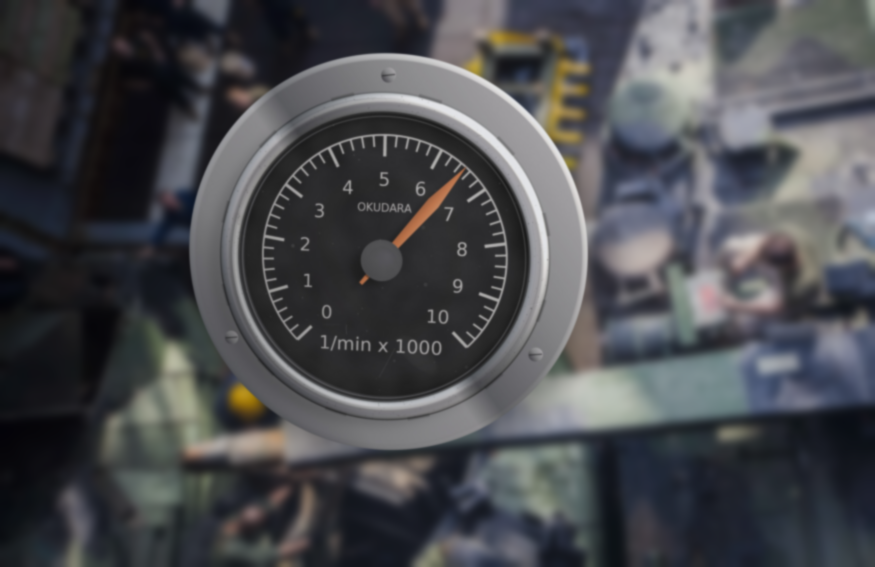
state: 6500rpm
